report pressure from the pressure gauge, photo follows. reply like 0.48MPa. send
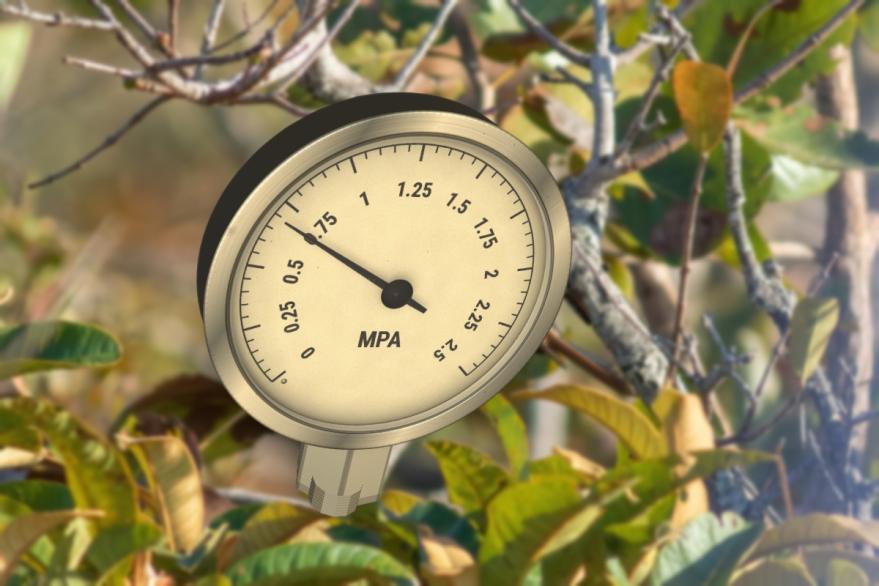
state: 0.7MPa
